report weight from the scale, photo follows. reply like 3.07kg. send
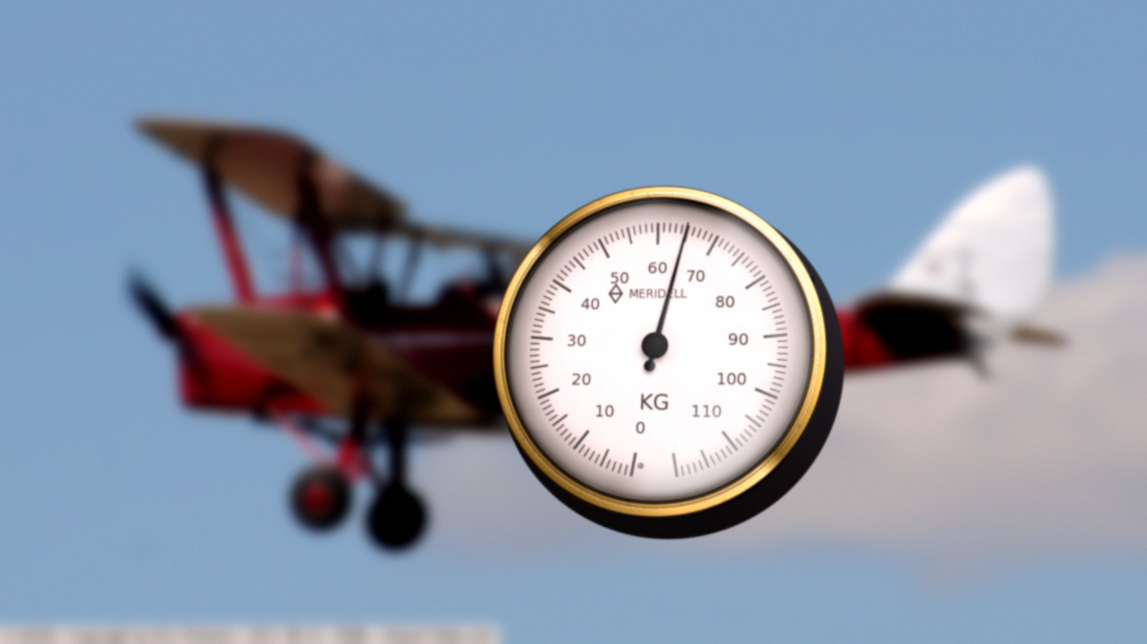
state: 65kg
